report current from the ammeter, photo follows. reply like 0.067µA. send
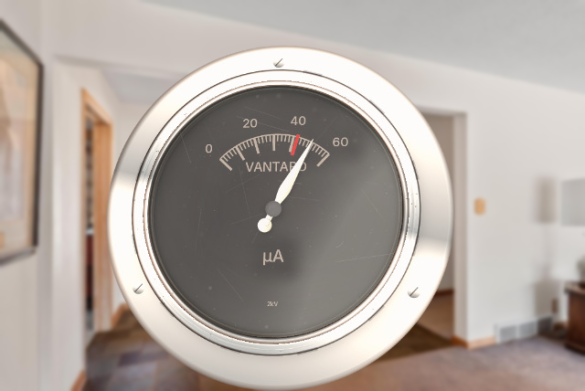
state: 50µA
